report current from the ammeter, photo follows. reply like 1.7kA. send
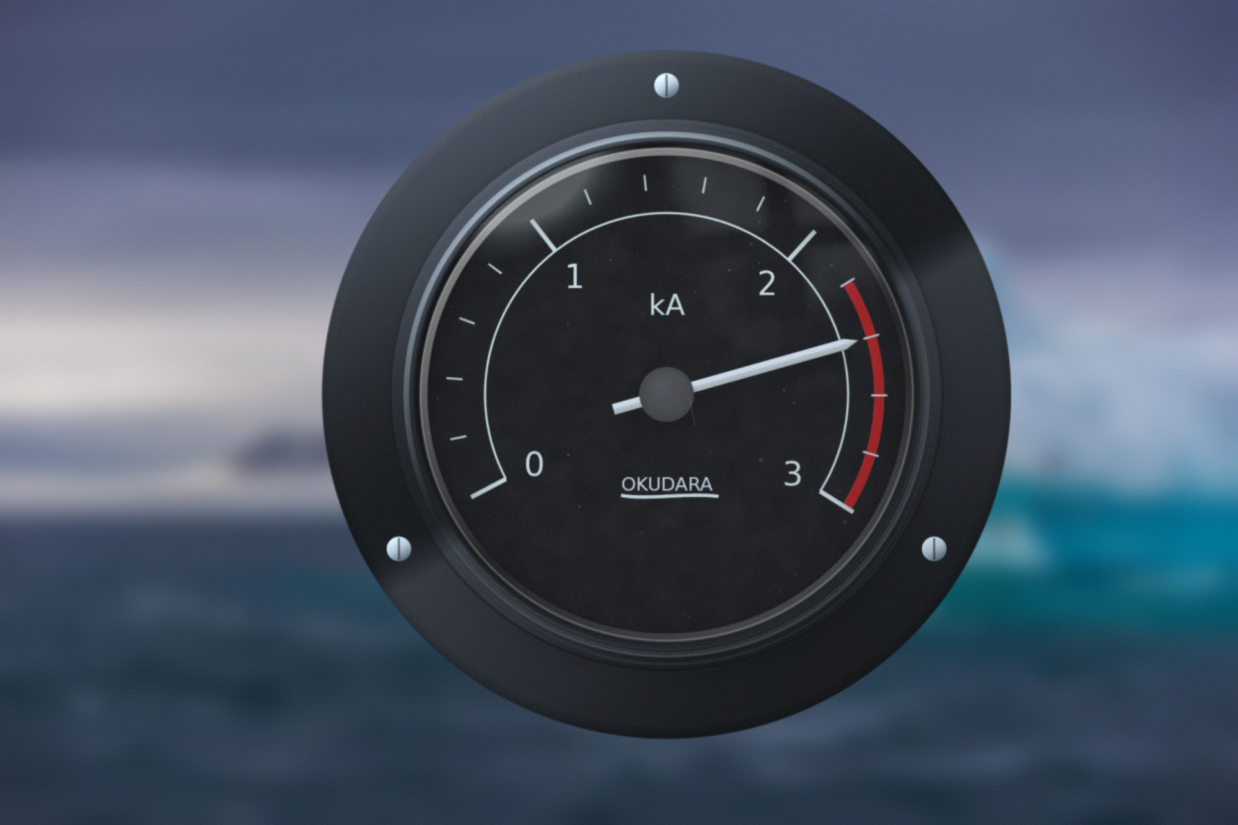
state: 2.4kA
